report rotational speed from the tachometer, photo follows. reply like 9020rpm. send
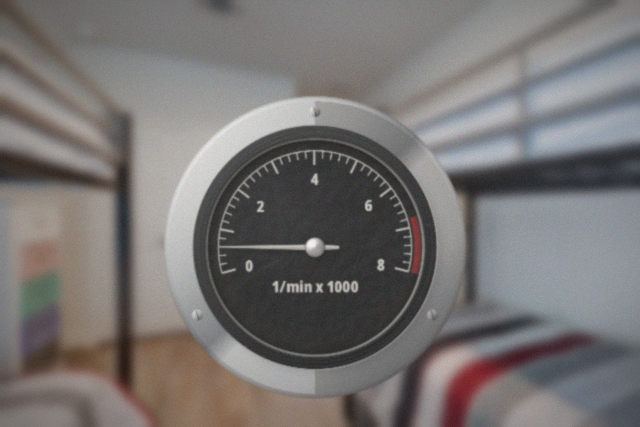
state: 600rpm
